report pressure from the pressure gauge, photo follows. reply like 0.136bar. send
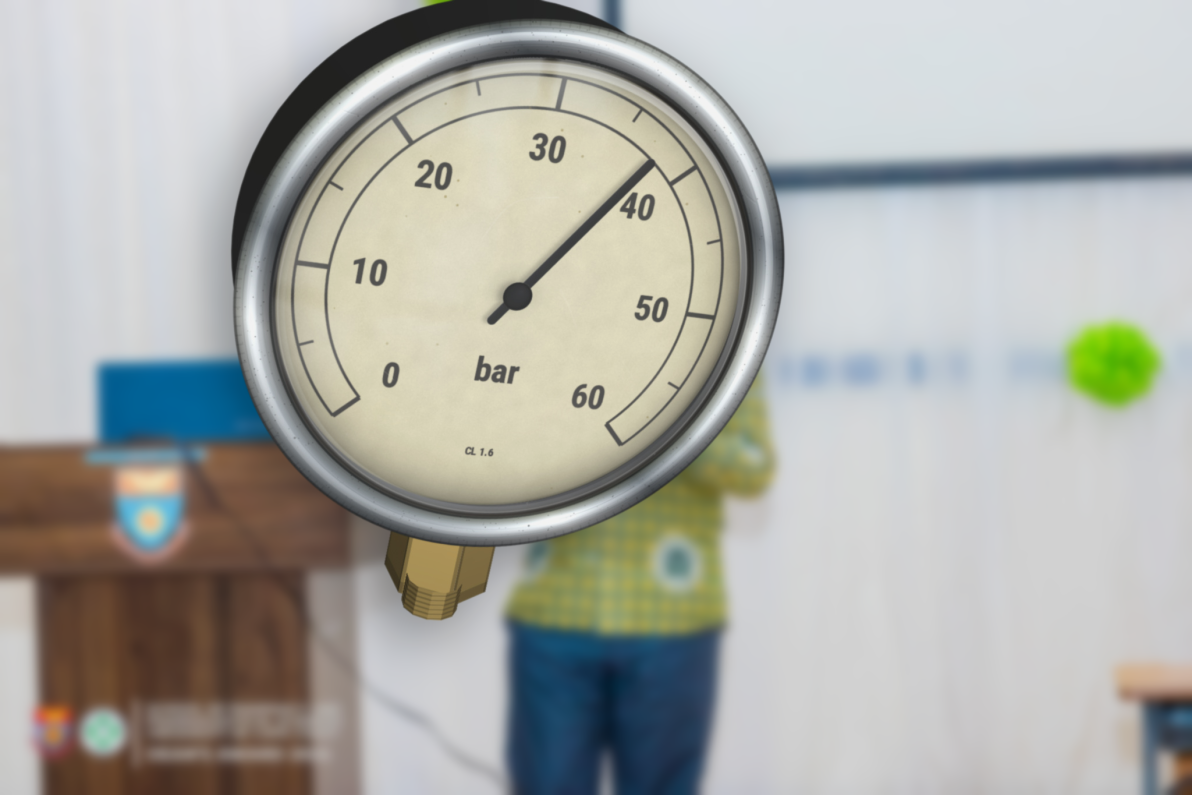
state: 37.5bar
